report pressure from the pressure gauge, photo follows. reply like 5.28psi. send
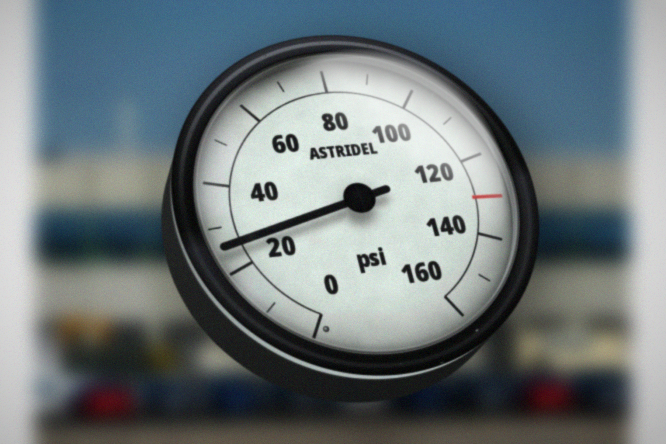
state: 25psi
